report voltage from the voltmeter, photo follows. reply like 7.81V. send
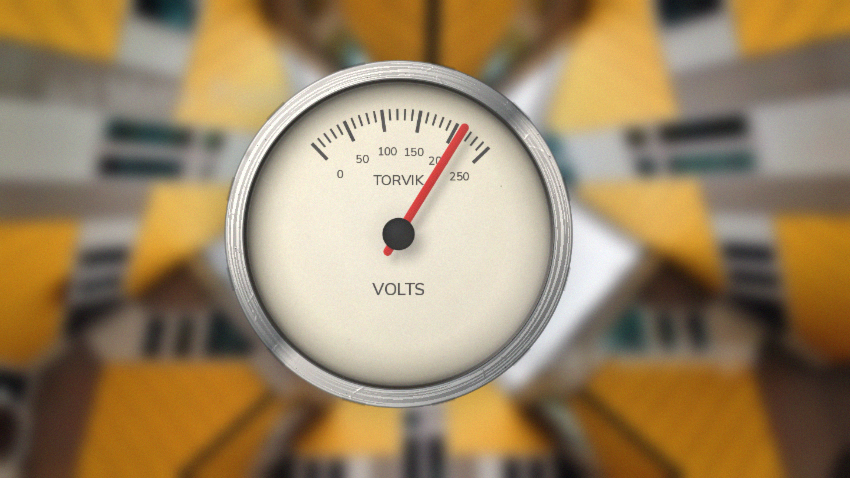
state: 210V
